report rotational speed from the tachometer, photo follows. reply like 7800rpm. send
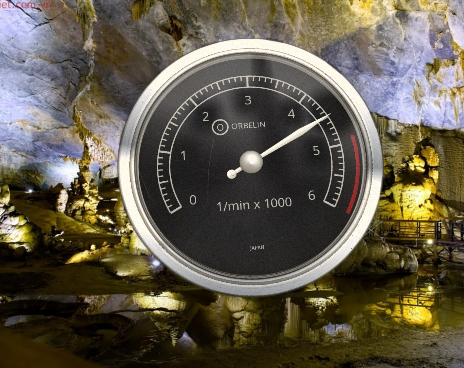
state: 4500rpm
